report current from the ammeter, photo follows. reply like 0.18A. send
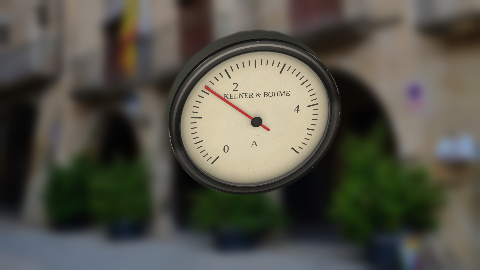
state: 1.6A
